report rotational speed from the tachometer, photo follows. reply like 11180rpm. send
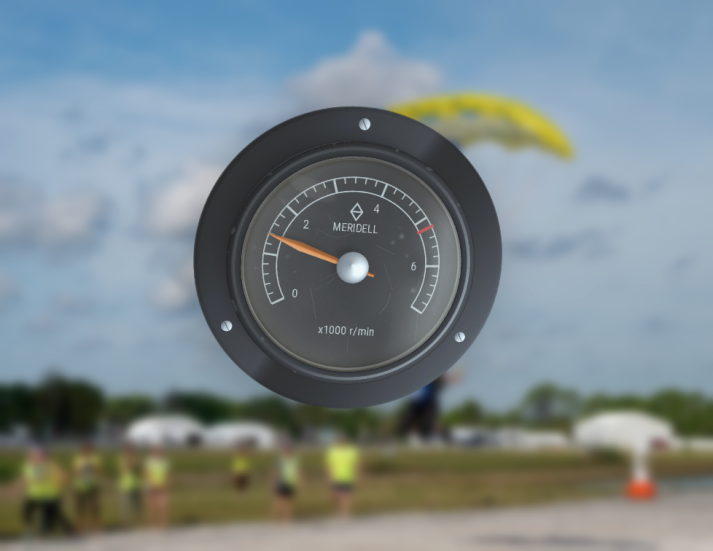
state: 1400rpm
